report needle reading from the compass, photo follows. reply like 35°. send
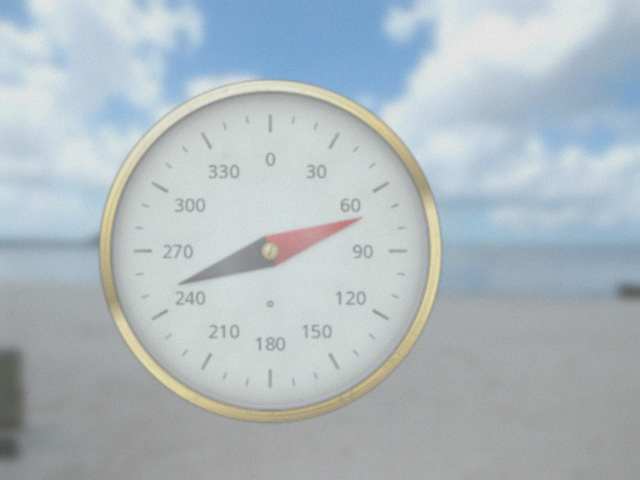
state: 70°
